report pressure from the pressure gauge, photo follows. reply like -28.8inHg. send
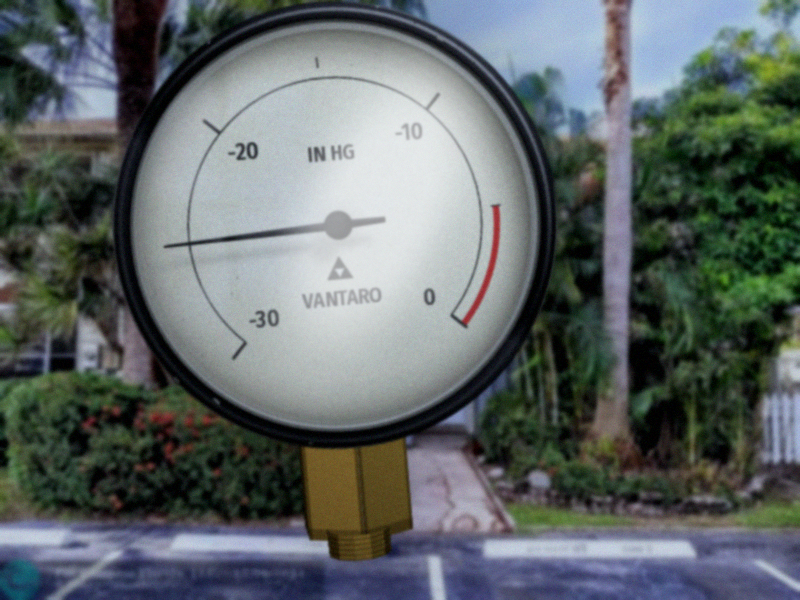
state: -25inHg
